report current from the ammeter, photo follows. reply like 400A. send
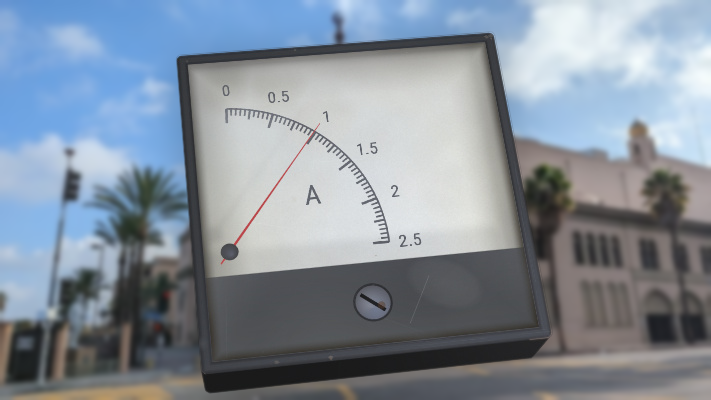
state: 1A
